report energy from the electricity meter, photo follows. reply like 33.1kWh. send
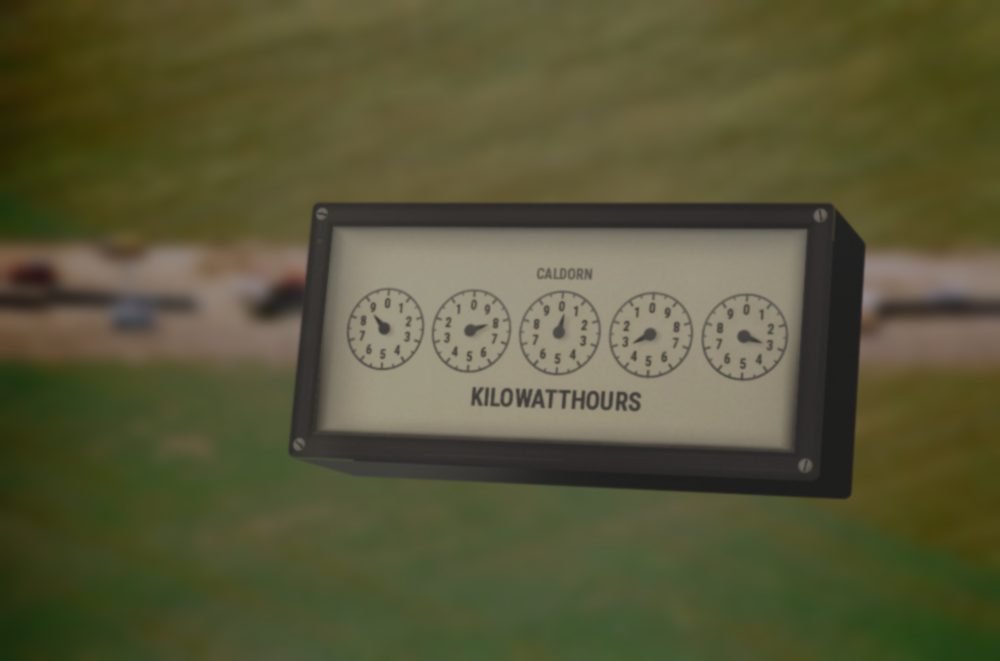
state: 88033kWh
